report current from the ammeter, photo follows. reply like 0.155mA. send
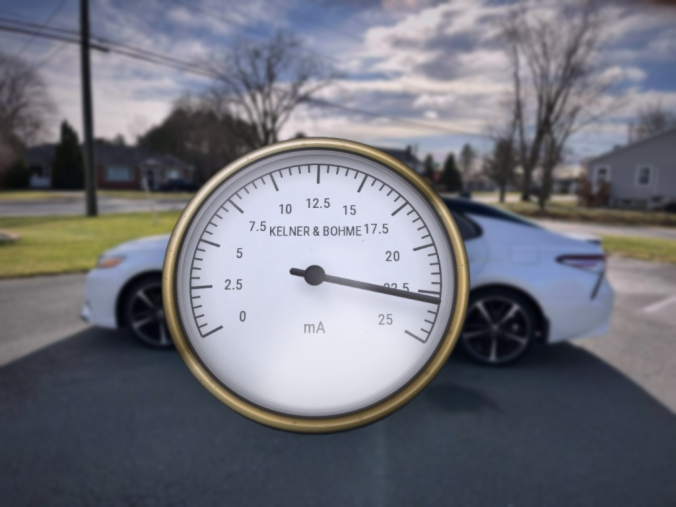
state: 23mA
